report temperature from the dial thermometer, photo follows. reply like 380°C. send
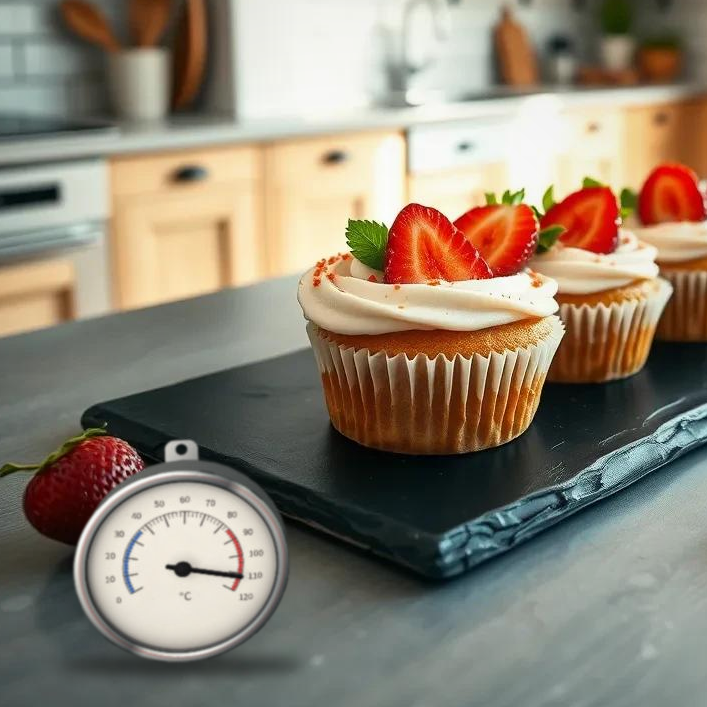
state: 110°C
